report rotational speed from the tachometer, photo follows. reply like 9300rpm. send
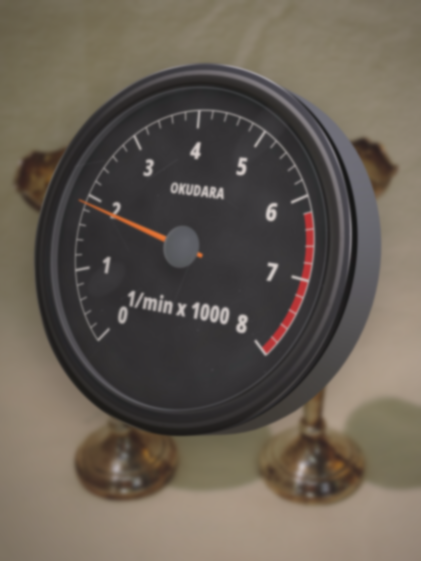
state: 1900rpm
